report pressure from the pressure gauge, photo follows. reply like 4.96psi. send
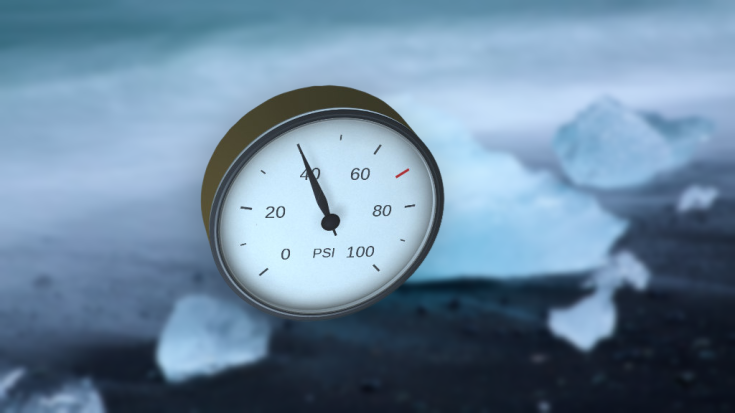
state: 40psi
